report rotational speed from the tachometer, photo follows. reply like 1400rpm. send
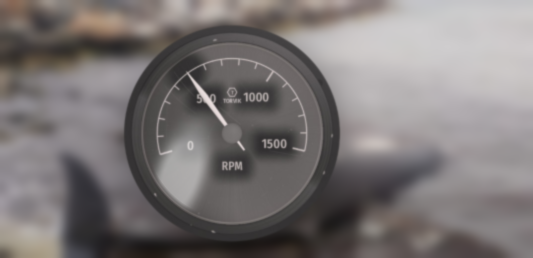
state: 500rpm
